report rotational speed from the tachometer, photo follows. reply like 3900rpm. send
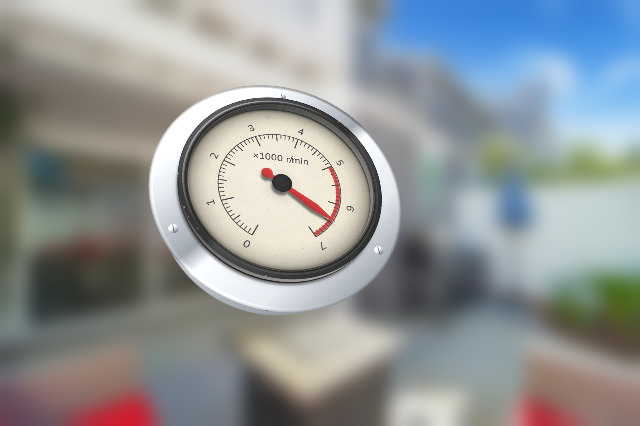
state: 6500rpm
